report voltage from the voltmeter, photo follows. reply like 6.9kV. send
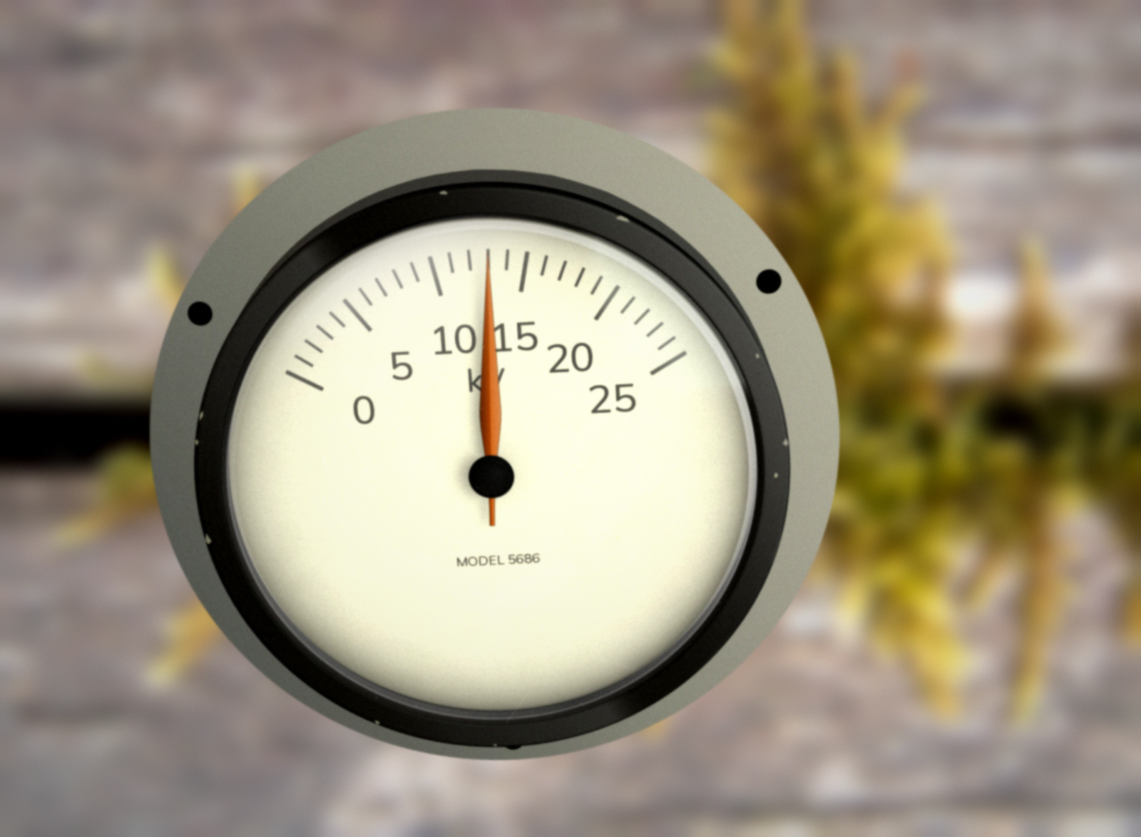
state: 13kV
